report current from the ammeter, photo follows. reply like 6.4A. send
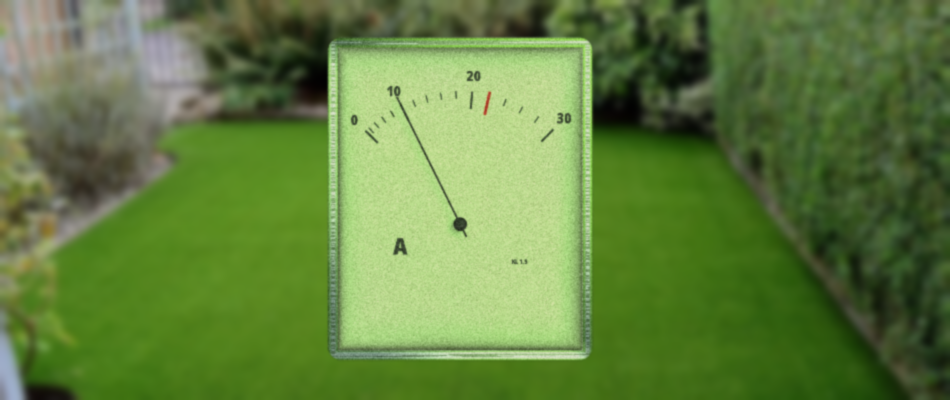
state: 10A
